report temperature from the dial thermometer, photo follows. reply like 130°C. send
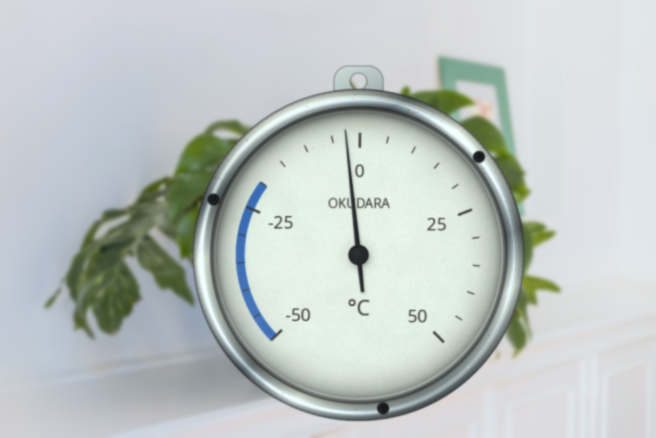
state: -2.5°C
